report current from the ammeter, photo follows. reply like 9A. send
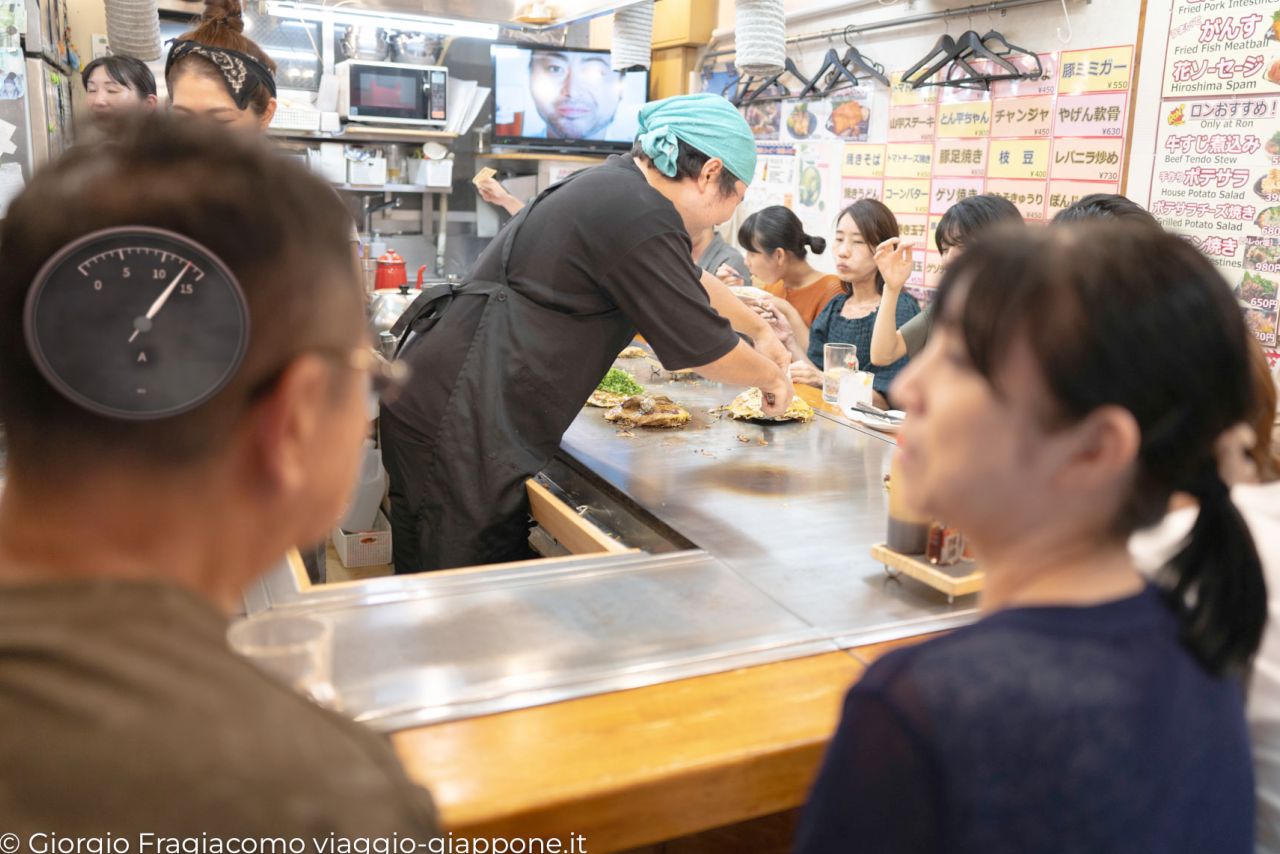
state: 13A
